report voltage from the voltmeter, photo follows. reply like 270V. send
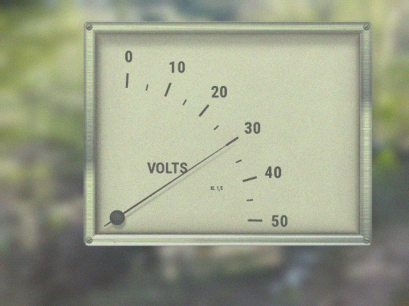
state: 30V
